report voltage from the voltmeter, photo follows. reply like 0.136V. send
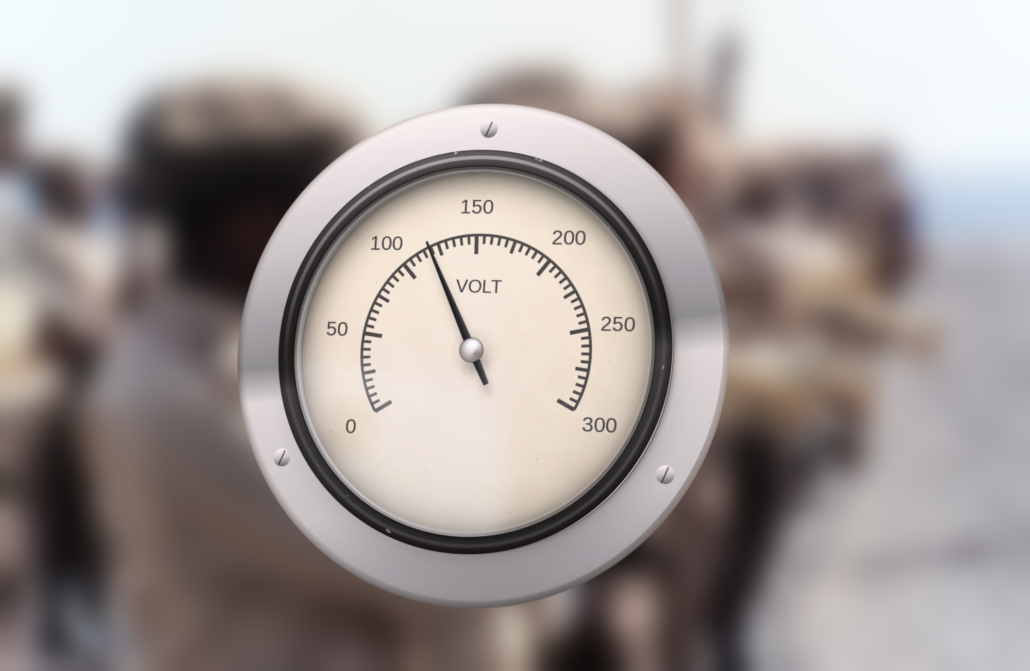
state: 120V
